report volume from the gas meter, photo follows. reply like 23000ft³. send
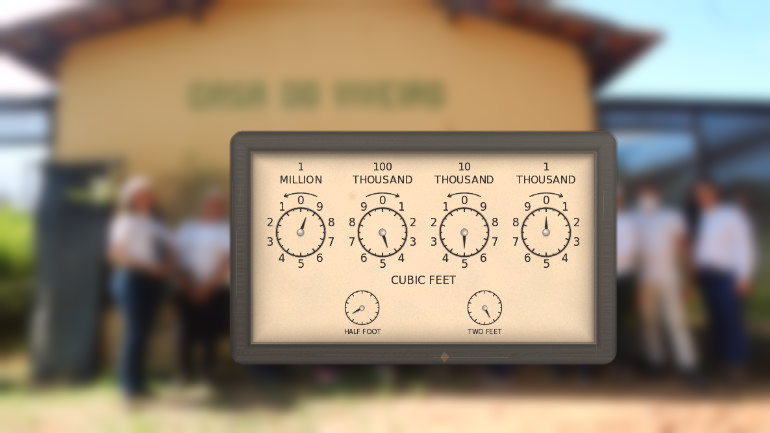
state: 945000ft³
